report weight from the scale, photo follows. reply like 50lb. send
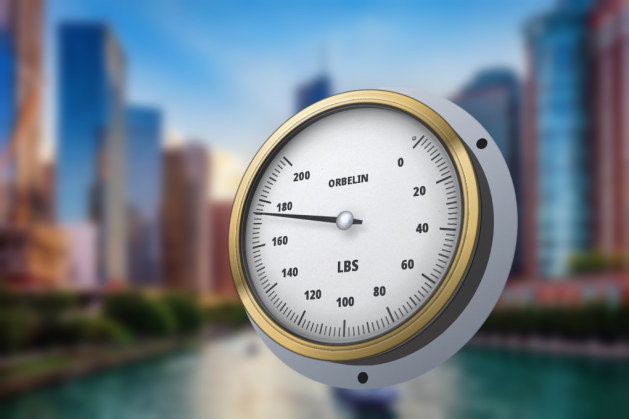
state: 174lb
